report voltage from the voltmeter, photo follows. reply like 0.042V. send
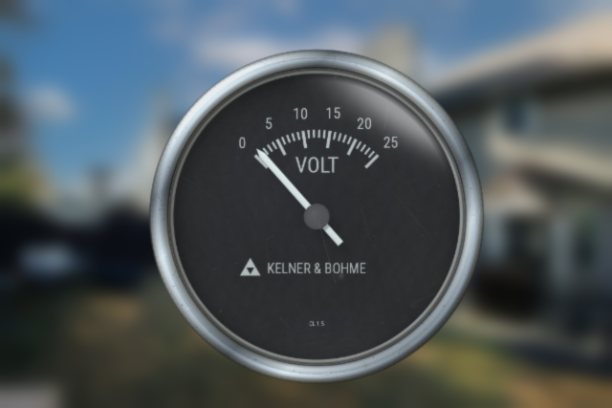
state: 1V
